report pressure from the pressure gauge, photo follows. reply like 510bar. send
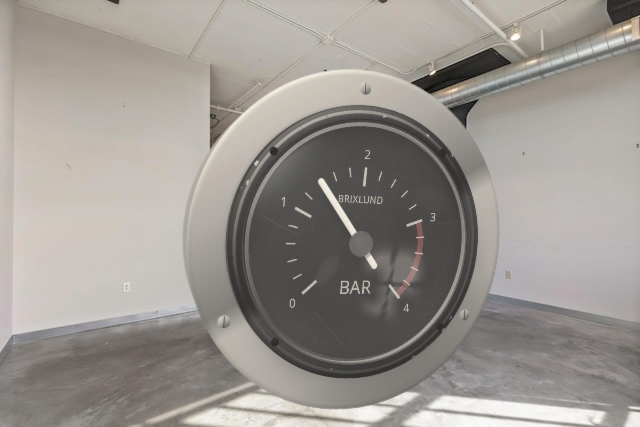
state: 1.4bar
